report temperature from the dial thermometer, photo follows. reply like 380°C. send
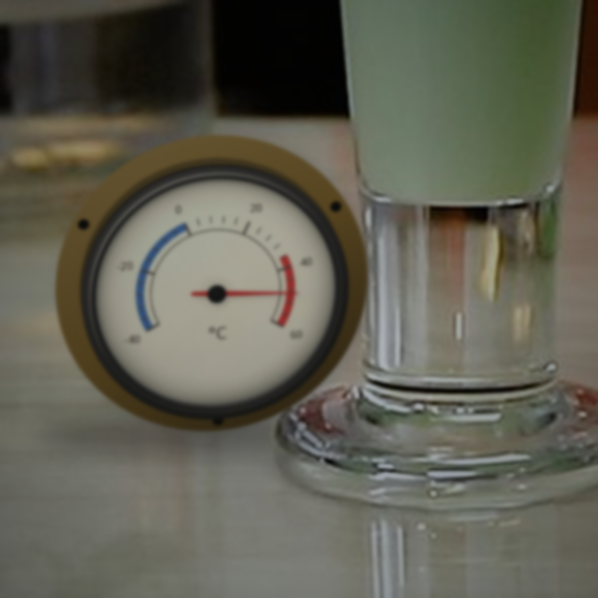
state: 48°C
